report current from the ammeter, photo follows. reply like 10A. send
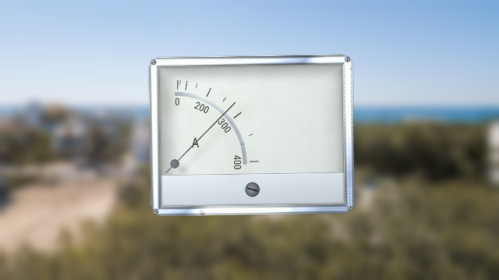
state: 275A
